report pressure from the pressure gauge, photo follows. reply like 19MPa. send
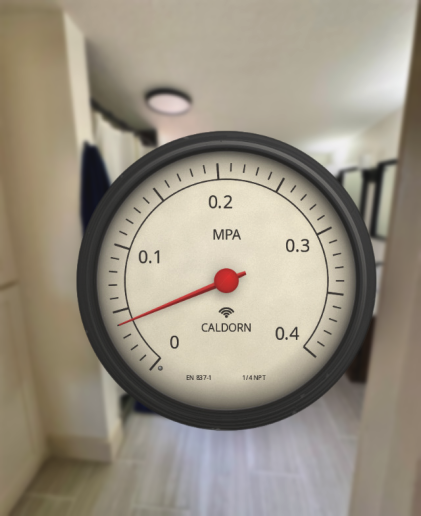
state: 0.04MPa
